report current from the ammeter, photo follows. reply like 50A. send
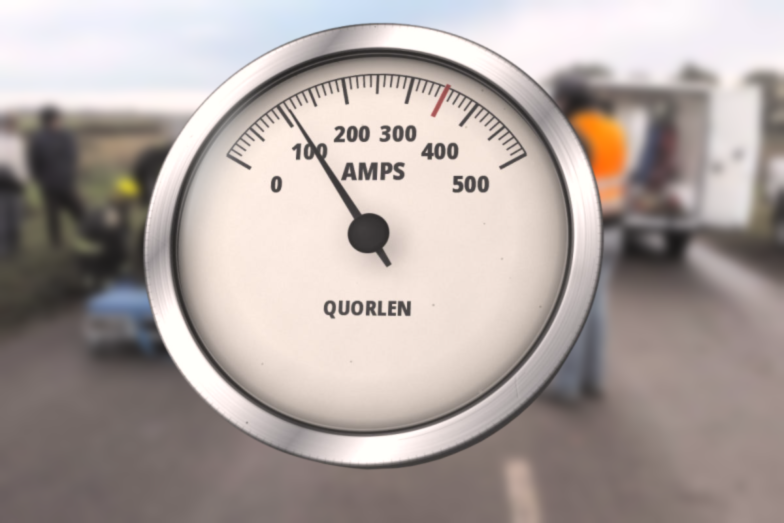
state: 110A
